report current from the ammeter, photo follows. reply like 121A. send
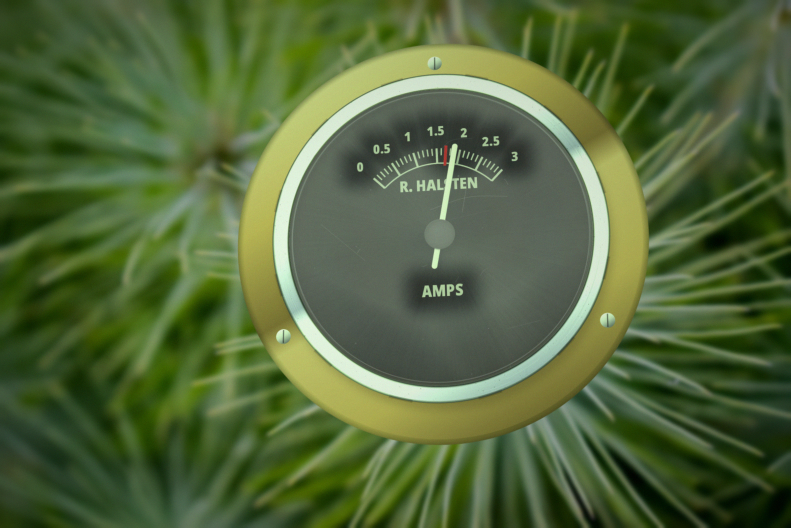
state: 1.9A
